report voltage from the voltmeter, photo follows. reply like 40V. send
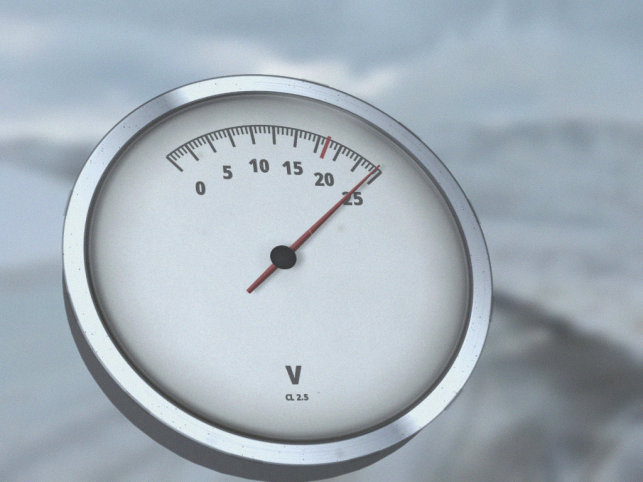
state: 24.5V
